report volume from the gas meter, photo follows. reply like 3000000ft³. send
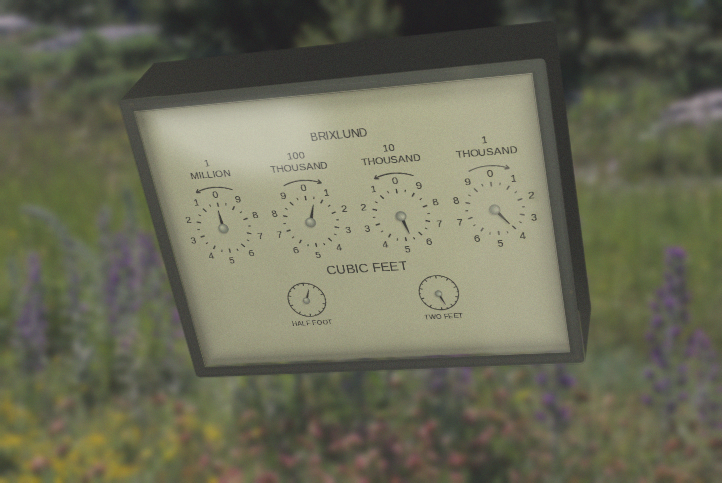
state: 5400ft³
